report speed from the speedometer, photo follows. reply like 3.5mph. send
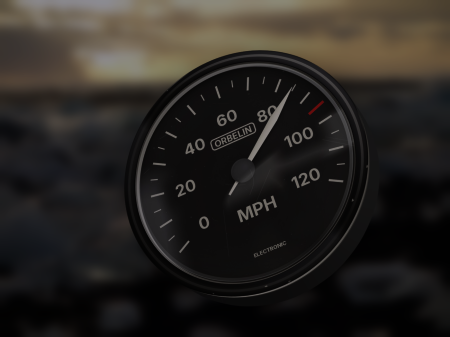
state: 85mph
